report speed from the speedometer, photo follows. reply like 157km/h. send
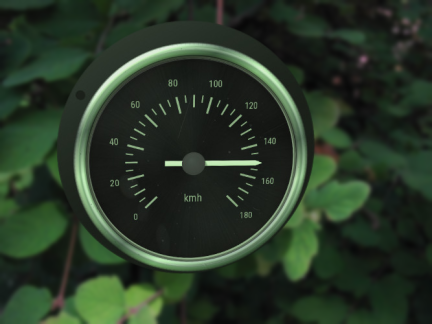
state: 150km/h
